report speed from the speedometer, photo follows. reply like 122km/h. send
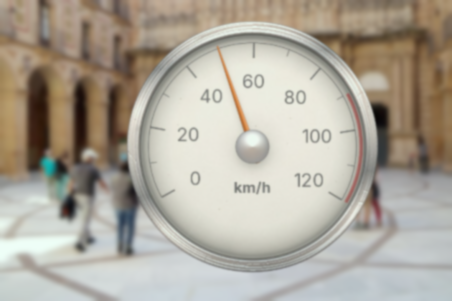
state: 50km/h
